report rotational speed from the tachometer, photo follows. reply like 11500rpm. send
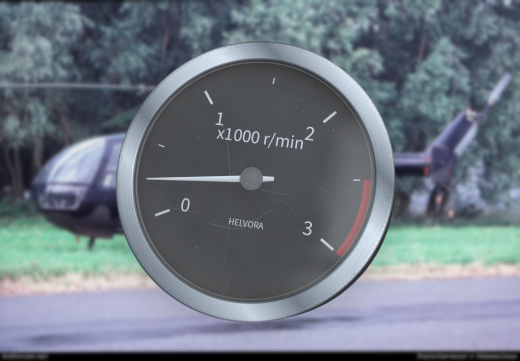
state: 250rpm
